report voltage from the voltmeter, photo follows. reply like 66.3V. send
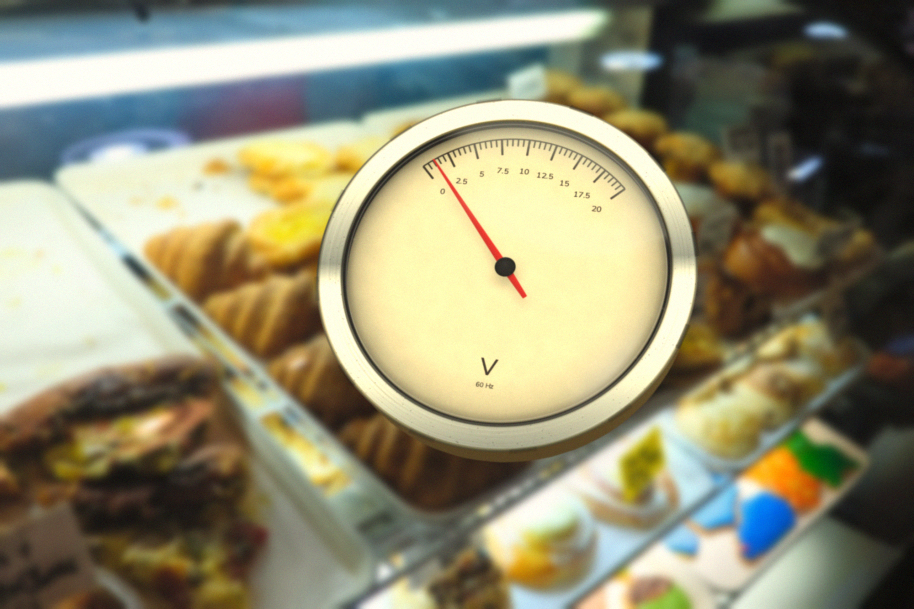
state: 1V
